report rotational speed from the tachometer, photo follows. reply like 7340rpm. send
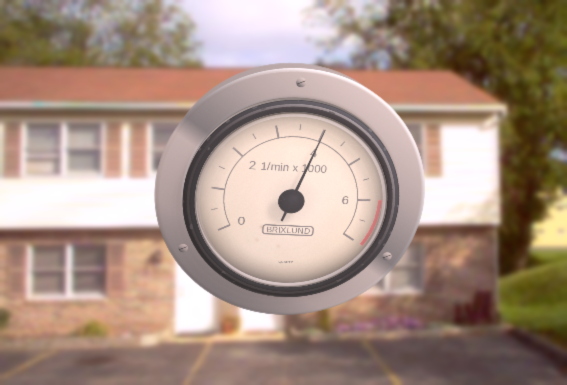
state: 4000rpm
